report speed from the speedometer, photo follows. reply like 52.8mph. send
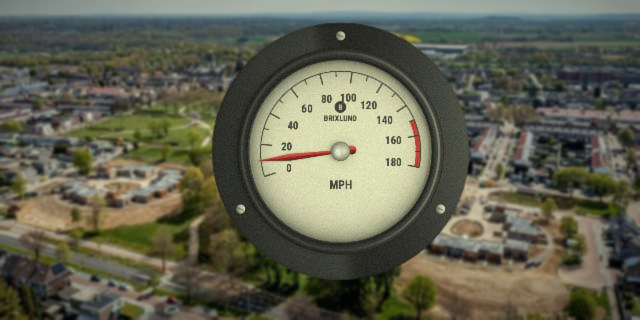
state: 10mph
